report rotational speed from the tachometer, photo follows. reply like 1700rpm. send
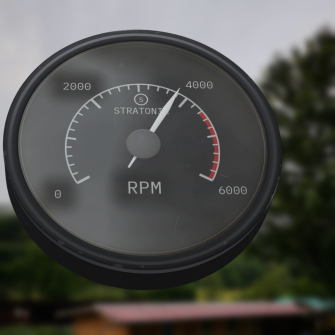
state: 3800rpm
